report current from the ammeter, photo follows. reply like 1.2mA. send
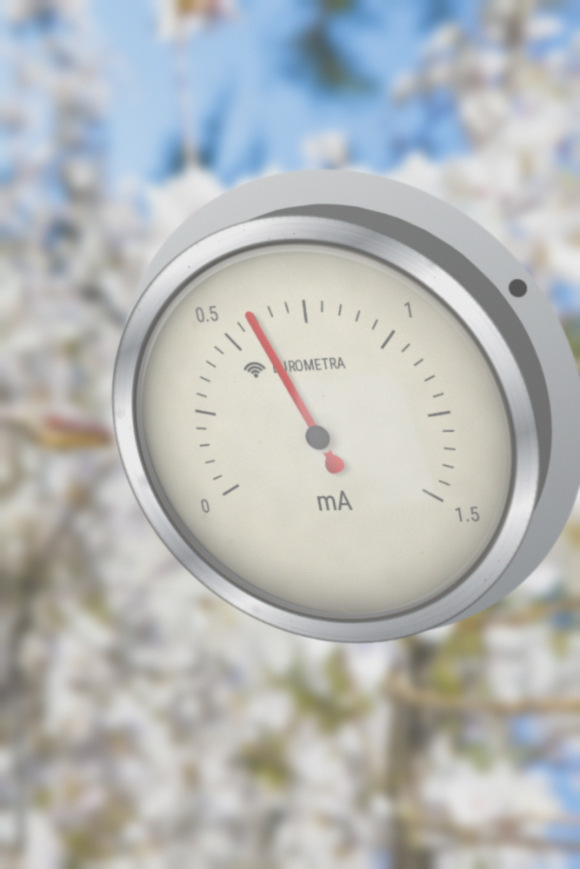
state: 0.6mA
